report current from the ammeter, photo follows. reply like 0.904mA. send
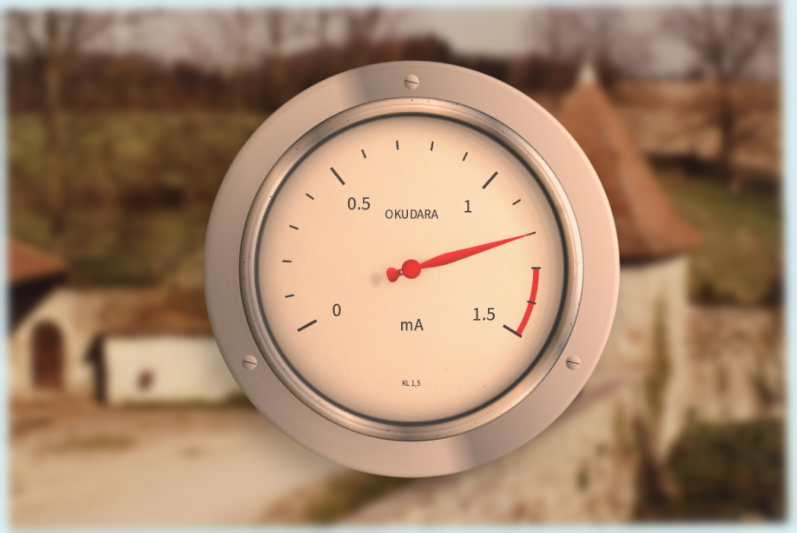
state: 1.2mA
